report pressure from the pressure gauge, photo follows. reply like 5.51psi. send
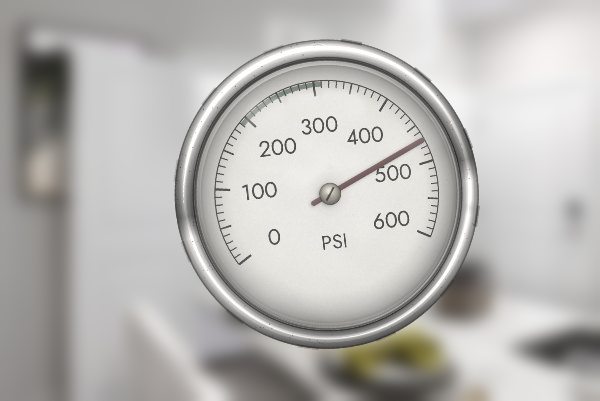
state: 470psi
